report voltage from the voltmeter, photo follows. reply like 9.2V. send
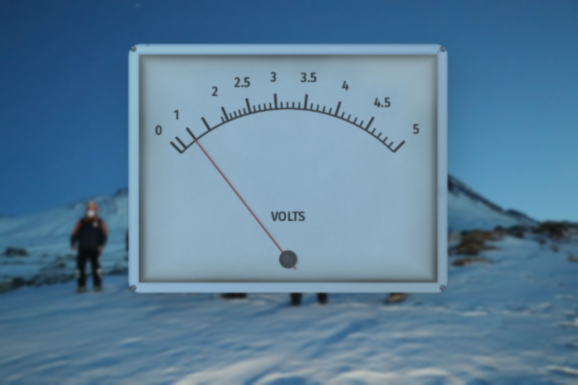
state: 1V
